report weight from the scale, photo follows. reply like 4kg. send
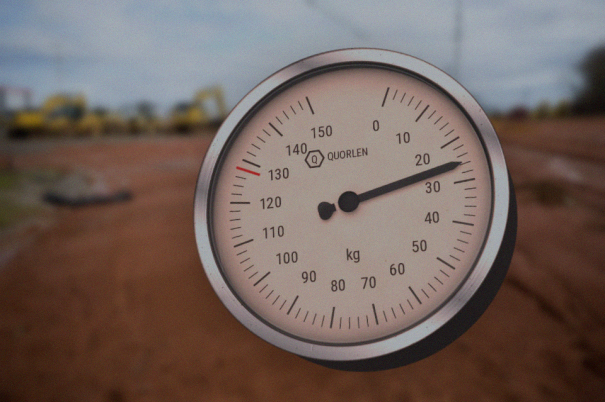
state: 26kg
